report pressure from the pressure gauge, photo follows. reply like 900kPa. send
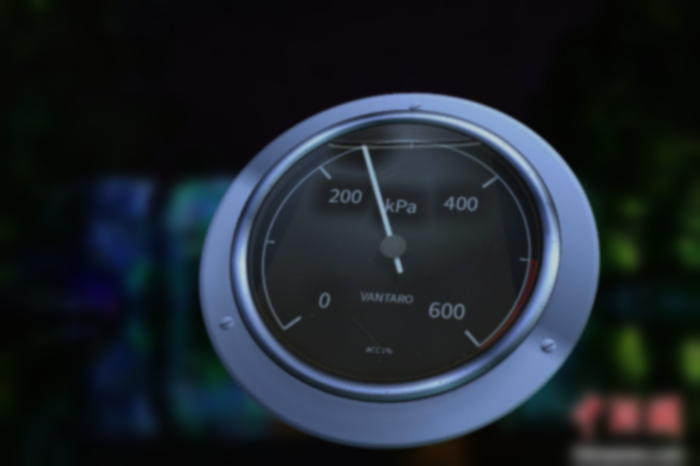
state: 250kPa
